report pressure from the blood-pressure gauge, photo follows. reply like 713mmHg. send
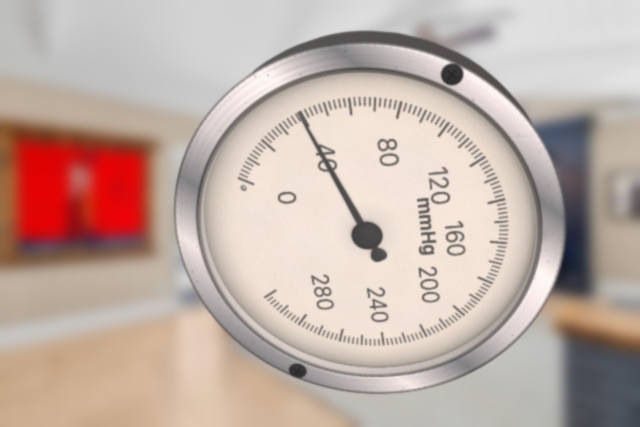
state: 40mmHg
